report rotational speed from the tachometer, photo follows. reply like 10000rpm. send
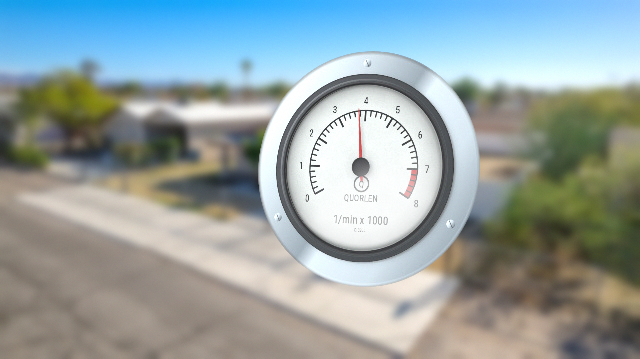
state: 3800rpm
